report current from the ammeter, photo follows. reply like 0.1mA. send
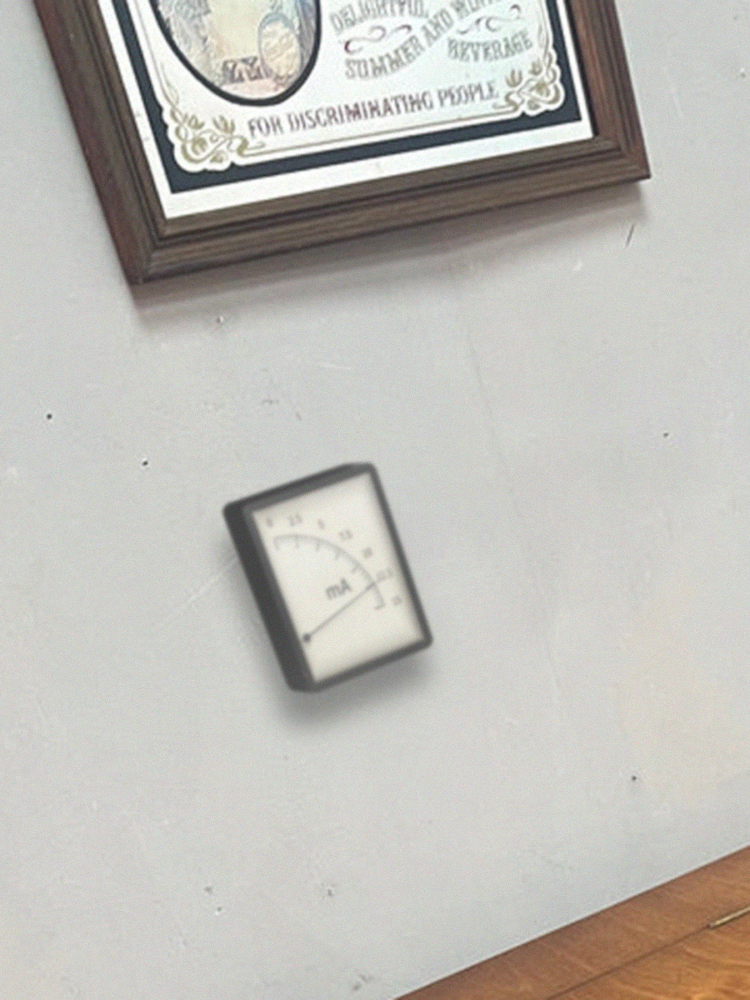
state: 12.5mA
